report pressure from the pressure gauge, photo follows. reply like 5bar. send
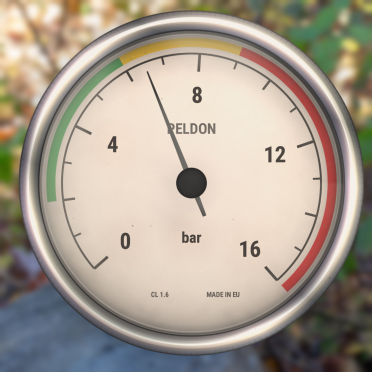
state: 6.5bar
